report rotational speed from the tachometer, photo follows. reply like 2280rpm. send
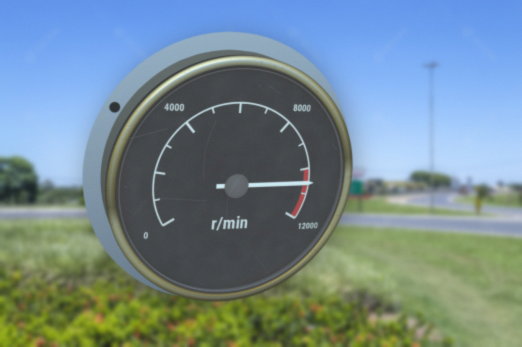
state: 10500rpm
